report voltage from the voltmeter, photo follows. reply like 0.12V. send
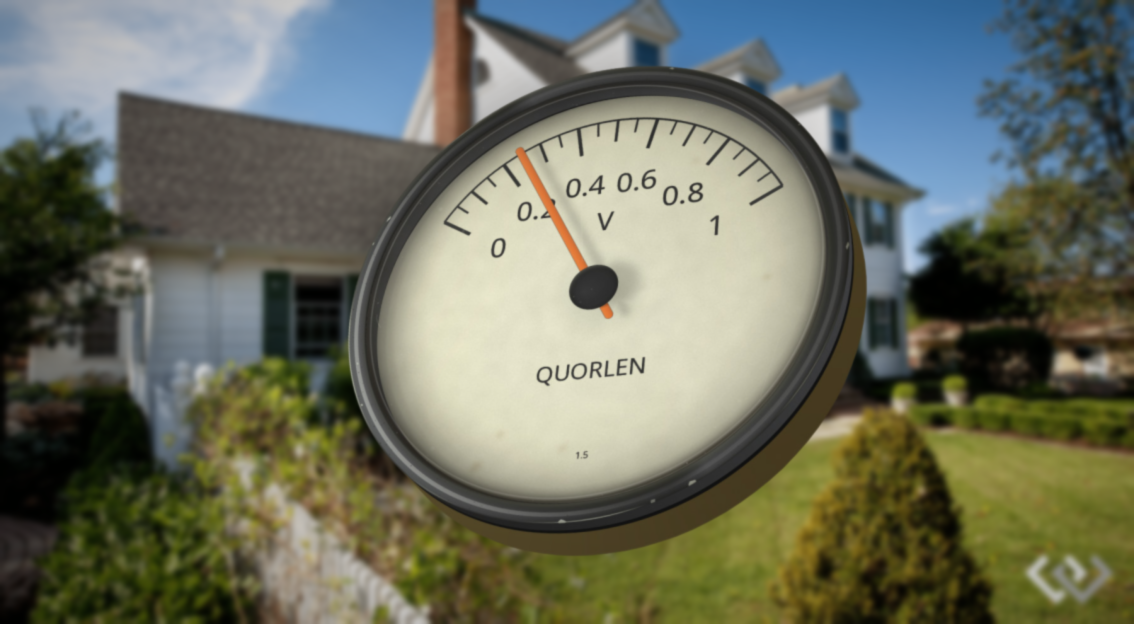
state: 0.25V
